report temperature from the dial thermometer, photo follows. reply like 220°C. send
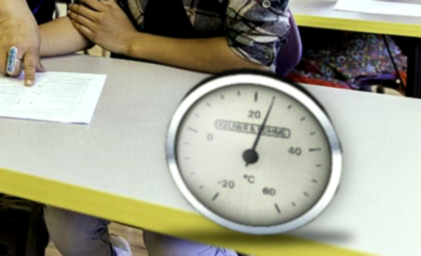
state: 24°C
